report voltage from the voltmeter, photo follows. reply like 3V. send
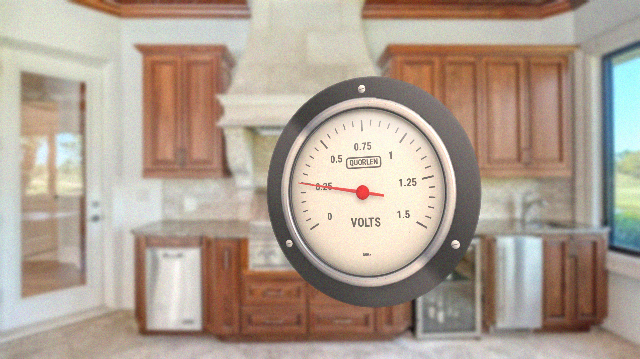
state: 0.25V
